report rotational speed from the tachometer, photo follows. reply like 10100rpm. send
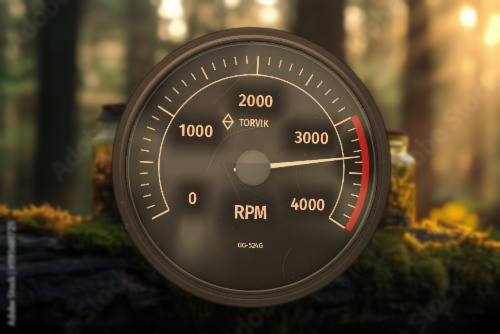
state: 3350rpm
